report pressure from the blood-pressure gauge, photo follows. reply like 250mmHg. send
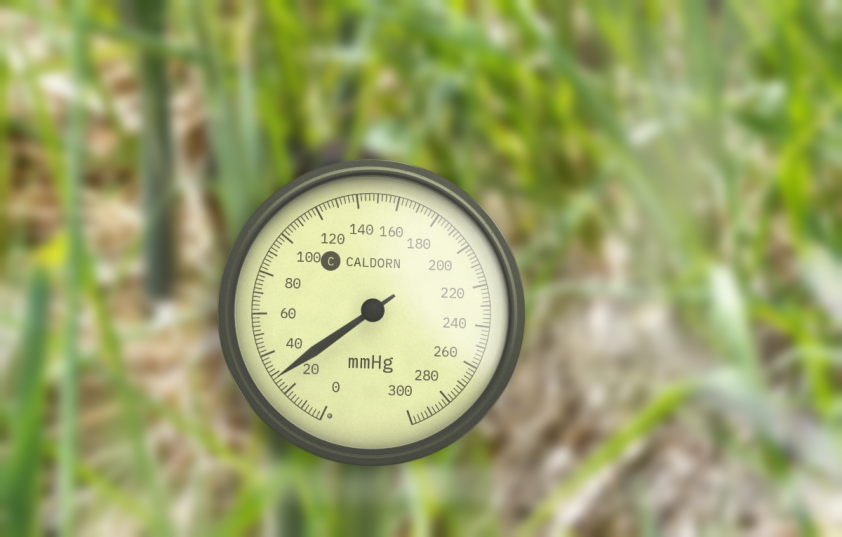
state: 28mmHg
